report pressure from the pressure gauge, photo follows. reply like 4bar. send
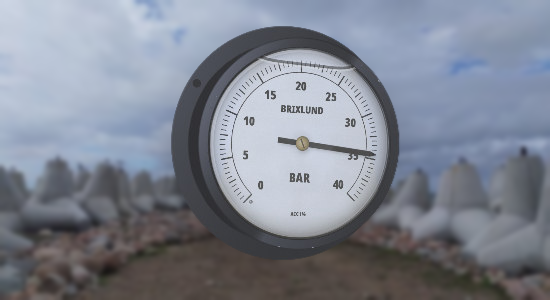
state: 34.5bar
